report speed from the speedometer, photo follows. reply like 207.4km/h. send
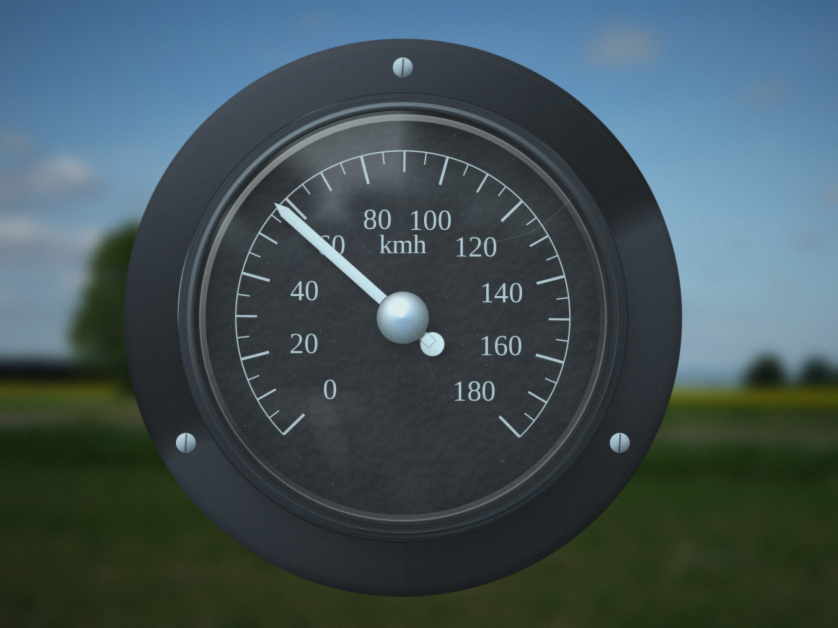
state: 57.5km/h
